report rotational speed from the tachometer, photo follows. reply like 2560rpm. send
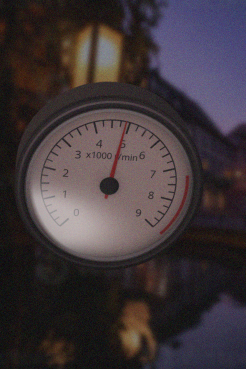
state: 4875rpm
